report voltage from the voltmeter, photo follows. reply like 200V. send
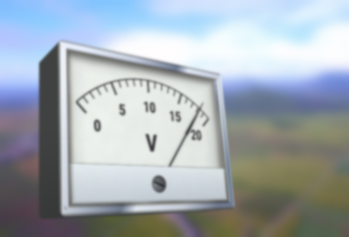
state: 18V
